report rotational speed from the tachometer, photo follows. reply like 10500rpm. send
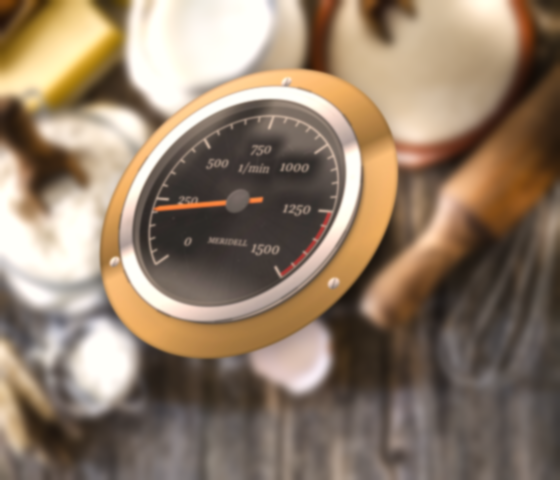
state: 200rpm
